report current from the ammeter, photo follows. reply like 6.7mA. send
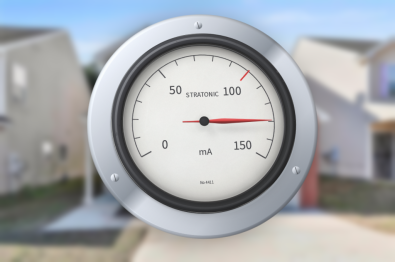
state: 130mA
